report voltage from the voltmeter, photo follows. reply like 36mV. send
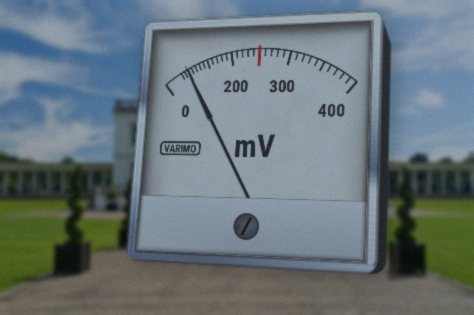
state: 100mV
